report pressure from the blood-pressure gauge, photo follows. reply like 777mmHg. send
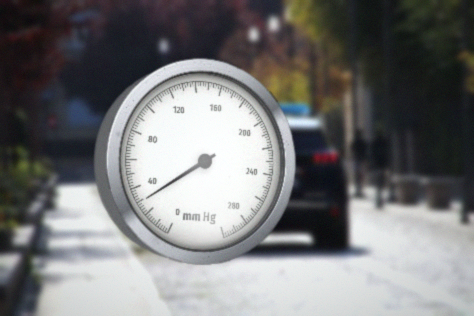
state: 30mmHg
